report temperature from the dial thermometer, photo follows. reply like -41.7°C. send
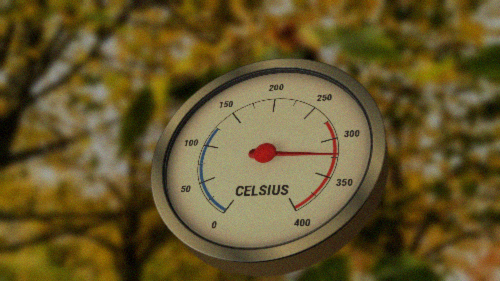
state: 325°C
